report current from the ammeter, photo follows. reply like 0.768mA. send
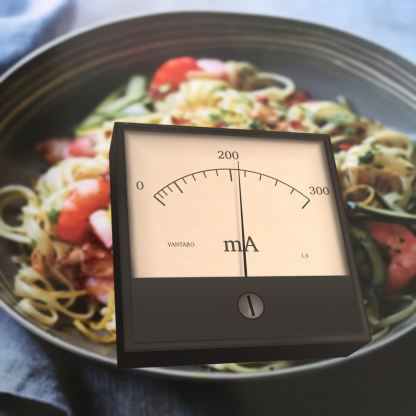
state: 210mA
